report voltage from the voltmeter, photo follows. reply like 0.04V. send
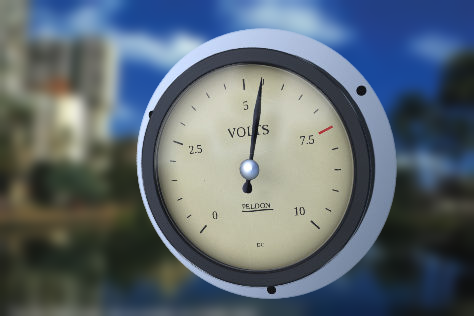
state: 5.5V
